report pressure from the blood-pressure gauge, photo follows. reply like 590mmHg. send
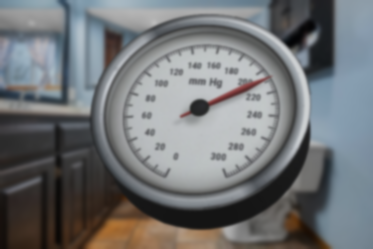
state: 210mmHg
